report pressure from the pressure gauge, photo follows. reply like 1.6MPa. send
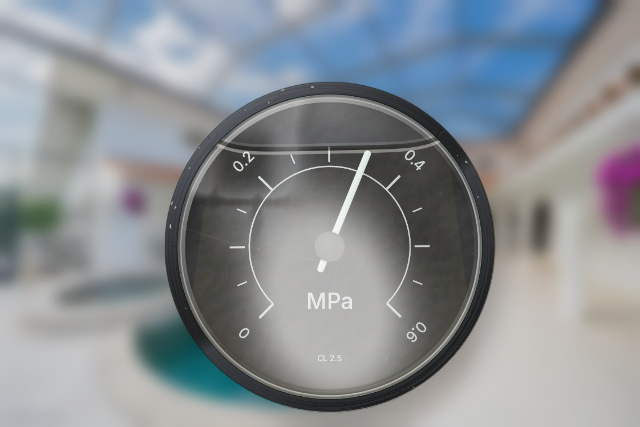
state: 0.35MPa
